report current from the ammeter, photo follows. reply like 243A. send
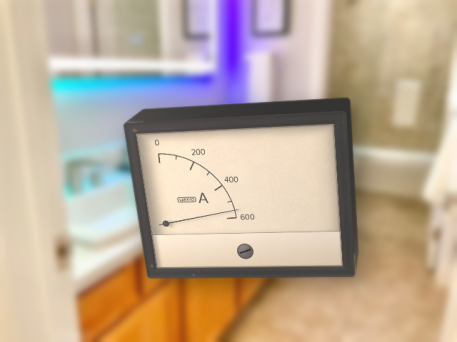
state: 550A
